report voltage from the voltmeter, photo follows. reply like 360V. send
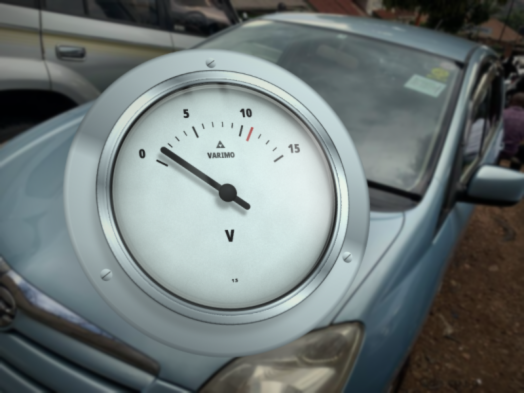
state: 1V
